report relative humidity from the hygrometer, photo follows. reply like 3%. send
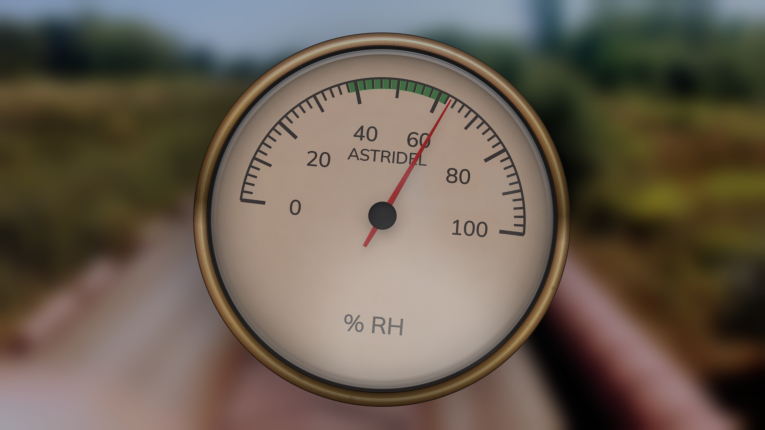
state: 63%
